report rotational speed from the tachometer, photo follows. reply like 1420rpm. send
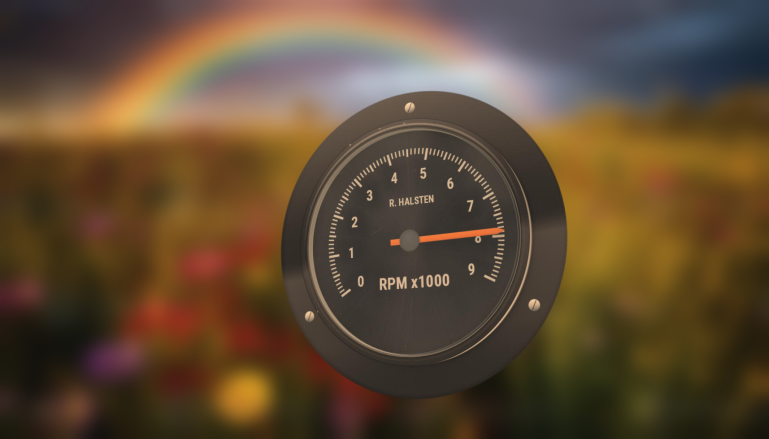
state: 7900rpm
